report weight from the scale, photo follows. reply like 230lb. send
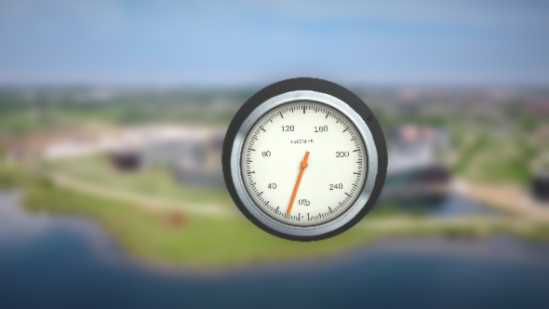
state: 10lb
